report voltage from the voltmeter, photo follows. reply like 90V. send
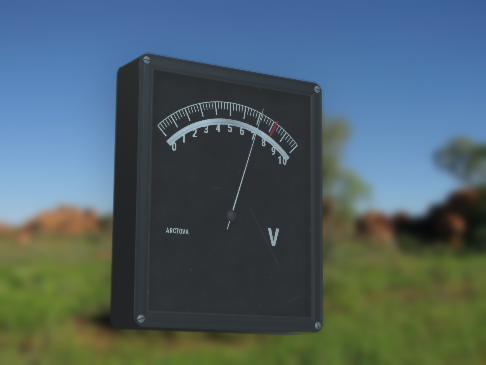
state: 7V
